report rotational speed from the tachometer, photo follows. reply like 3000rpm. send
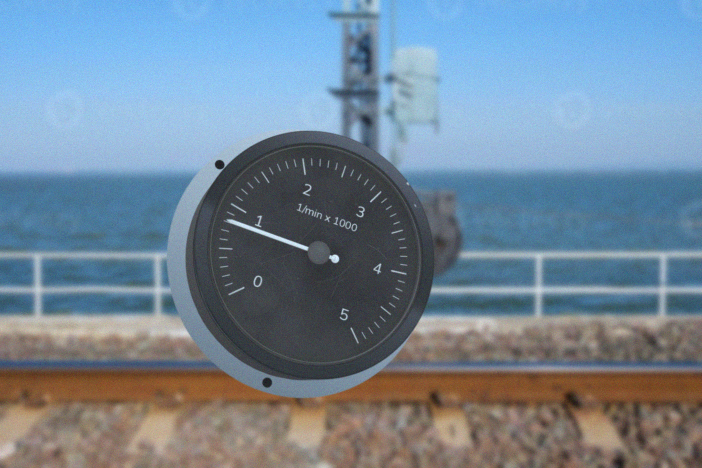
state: 800rpm
